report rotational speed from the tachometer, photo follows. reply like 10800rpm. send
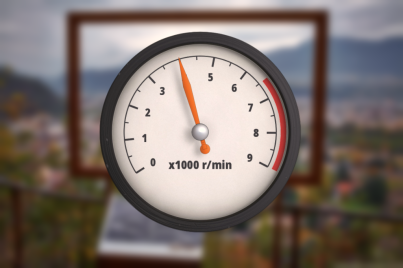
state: 4000rpm
